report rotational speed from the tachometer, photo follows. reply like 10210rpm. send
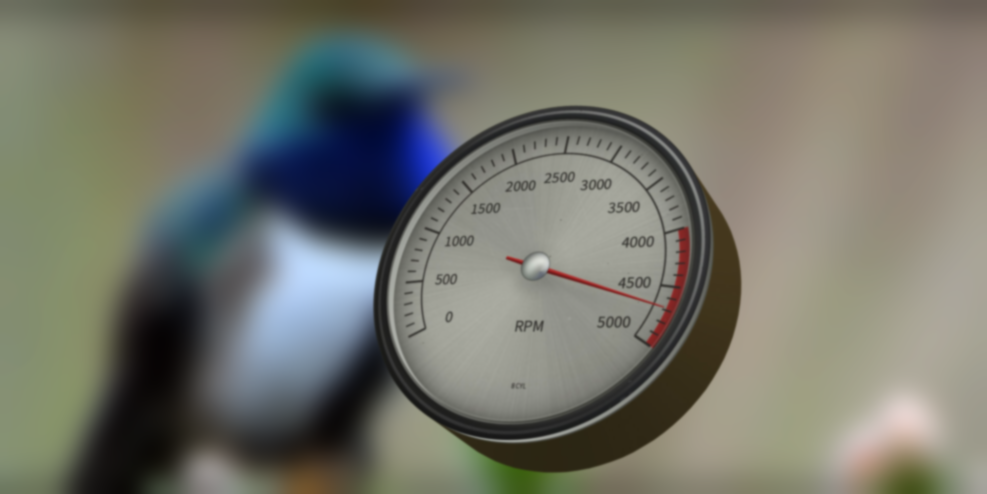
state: 4700rpm
